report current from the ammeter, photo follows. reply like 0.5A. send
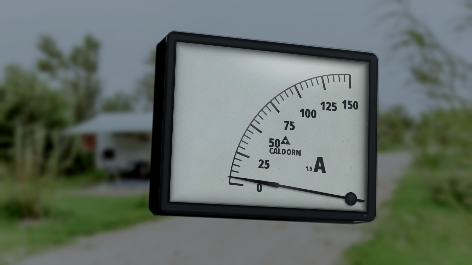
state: 5A
